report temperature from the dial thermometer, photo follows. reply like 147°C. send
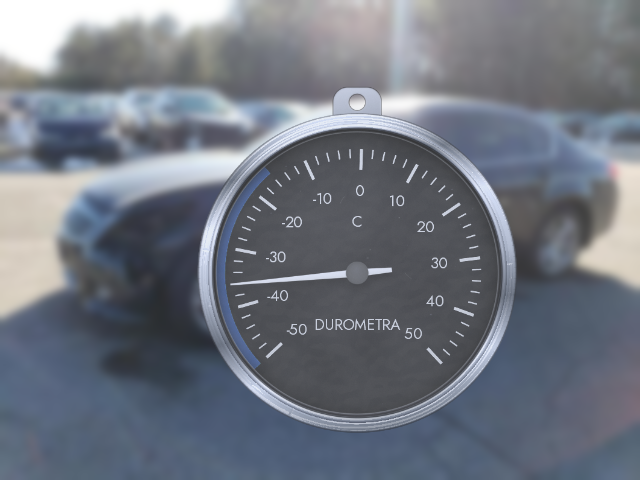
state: -36°C
